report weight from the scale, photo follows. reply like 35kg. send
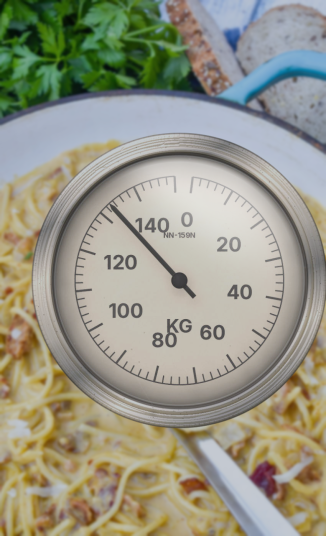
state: 133kg
